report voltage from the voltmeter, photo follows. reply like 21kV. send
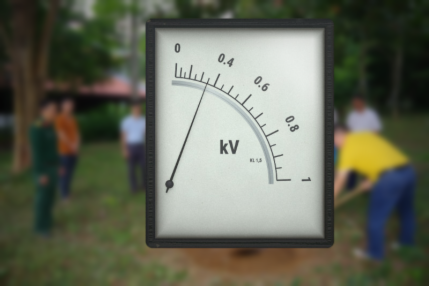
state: 0.35kV
